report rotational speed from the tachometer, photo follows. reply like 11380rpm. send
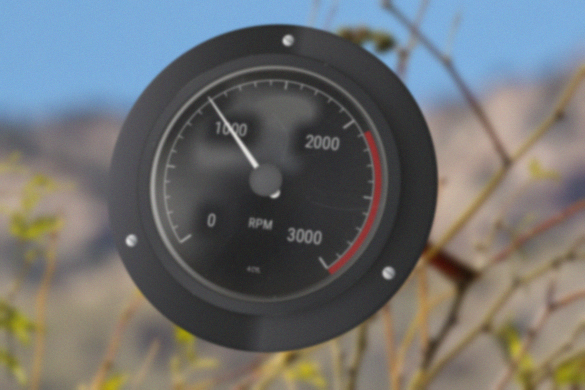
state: 1000rpm
